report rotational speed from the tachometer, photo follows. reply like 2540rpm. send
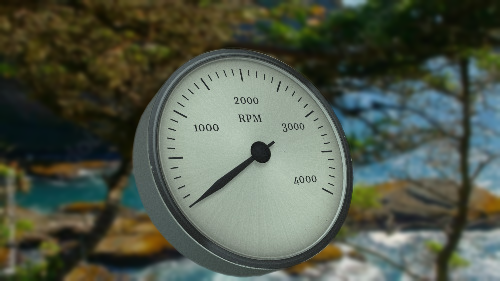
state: 0rpm
